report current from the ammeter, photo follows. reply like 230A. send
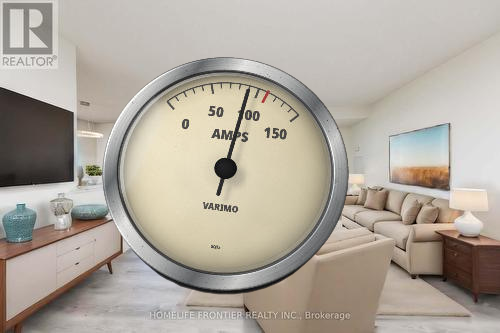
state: 90A
